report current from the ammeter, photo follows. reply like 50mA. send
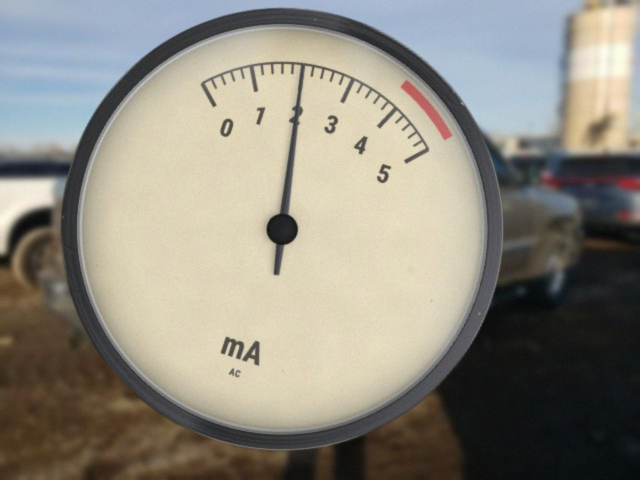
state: 2mA
